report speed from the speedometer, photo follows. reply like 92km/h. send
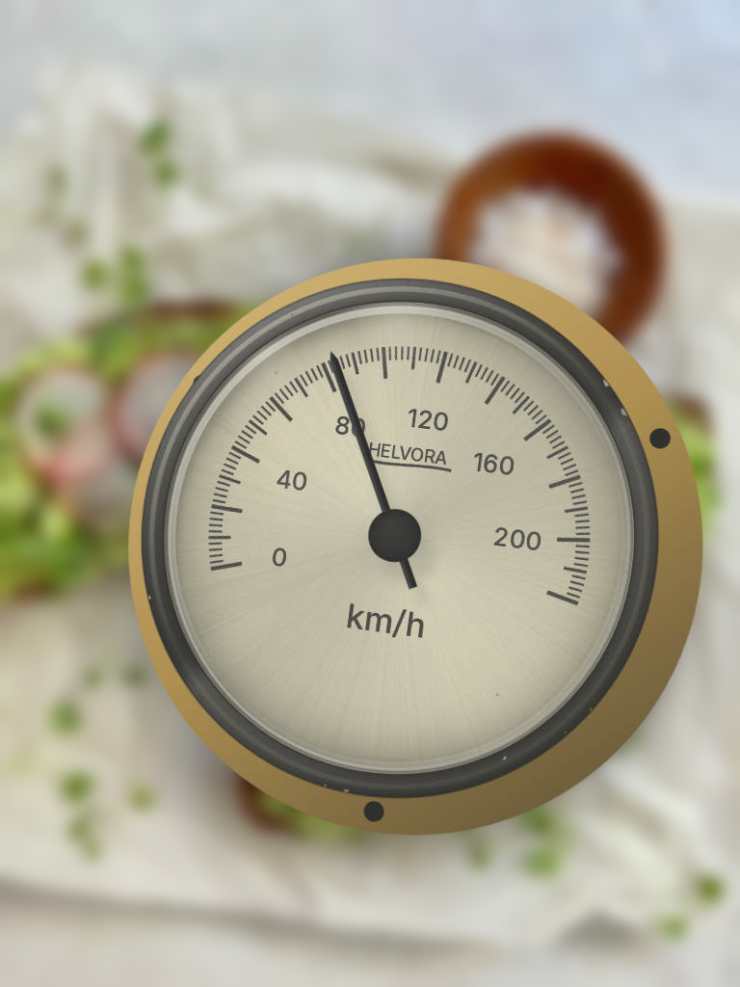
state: 84km/h
